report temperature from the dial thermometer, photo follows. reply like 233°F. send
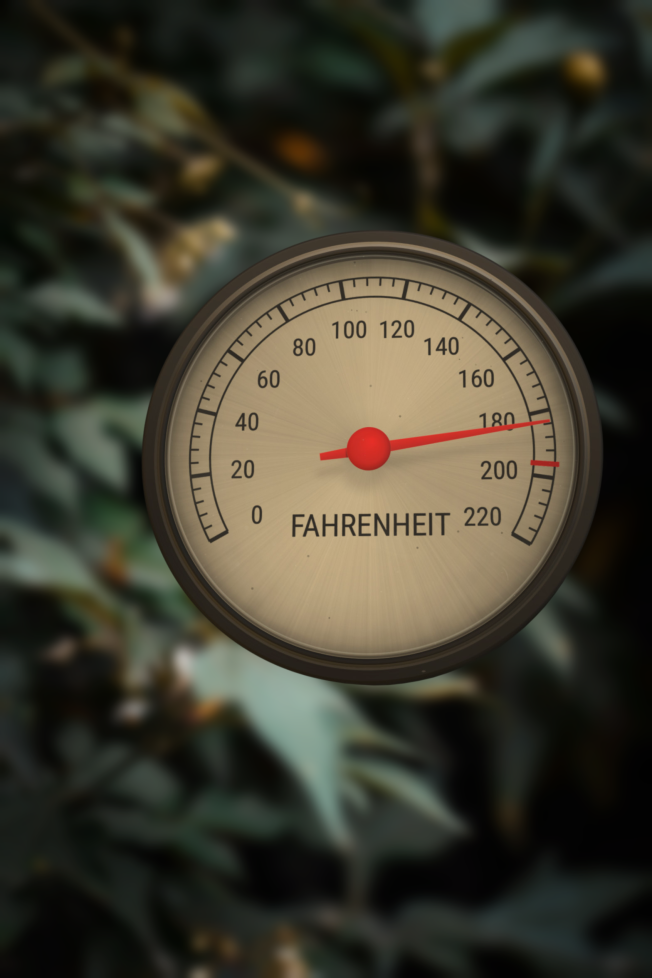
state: 184°F
